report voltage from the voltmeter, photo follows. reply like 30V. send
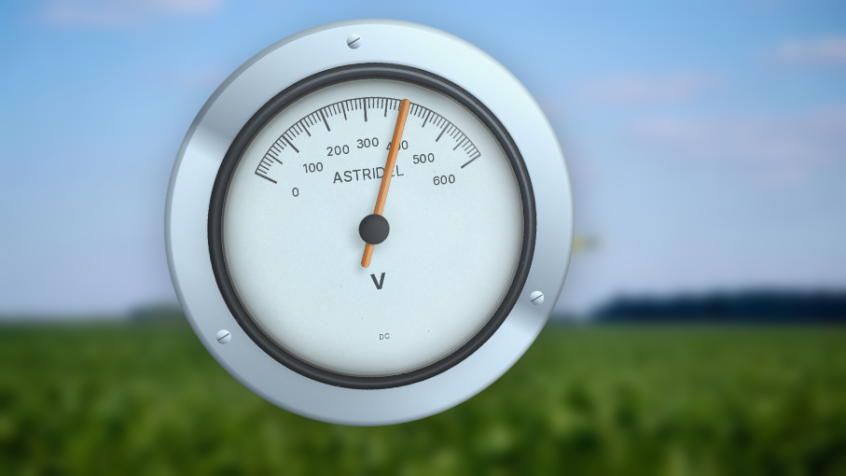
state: 390V
